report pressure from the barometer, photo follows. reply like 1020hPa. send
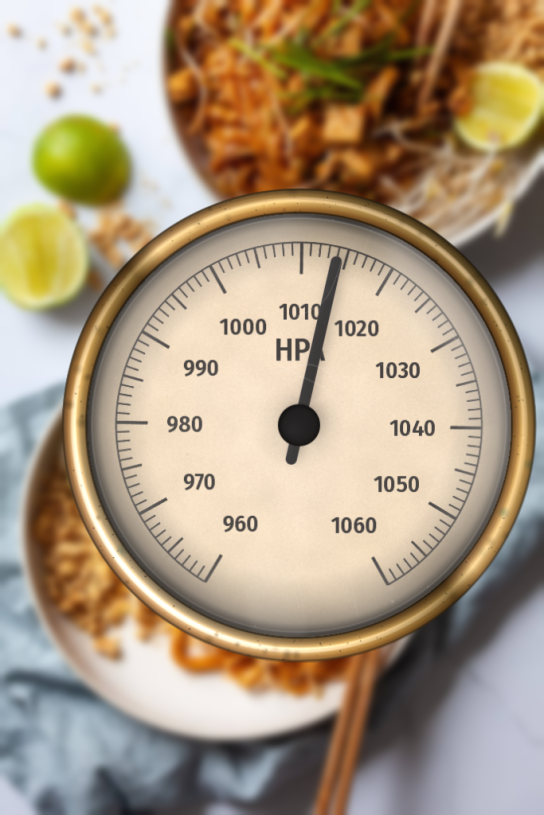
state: 1014hPa
